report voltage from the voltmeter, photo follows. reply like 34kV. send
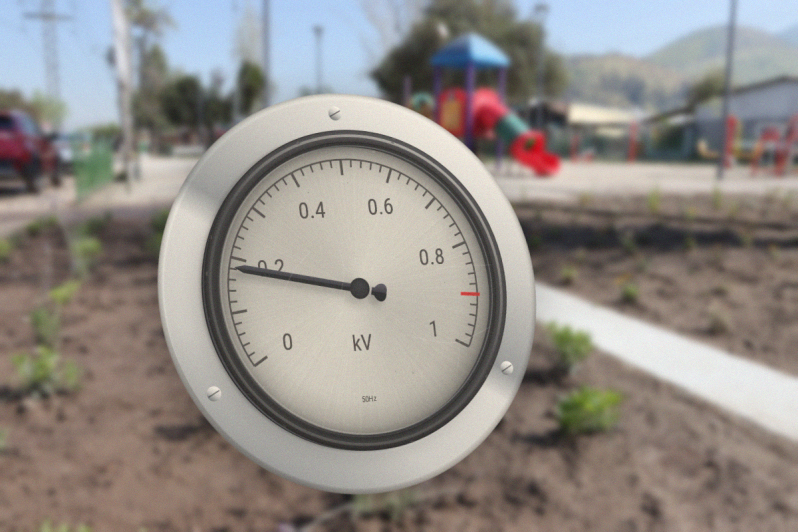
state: 0.18kV
